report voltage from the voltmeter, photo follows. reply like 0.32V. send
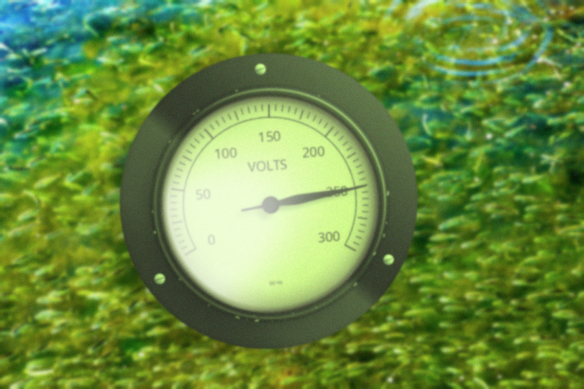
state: 250V
